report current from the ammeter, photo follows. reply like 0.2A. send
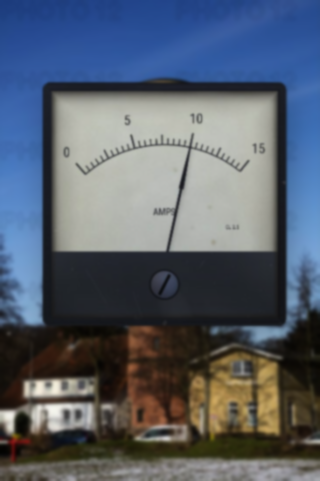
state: 10A
